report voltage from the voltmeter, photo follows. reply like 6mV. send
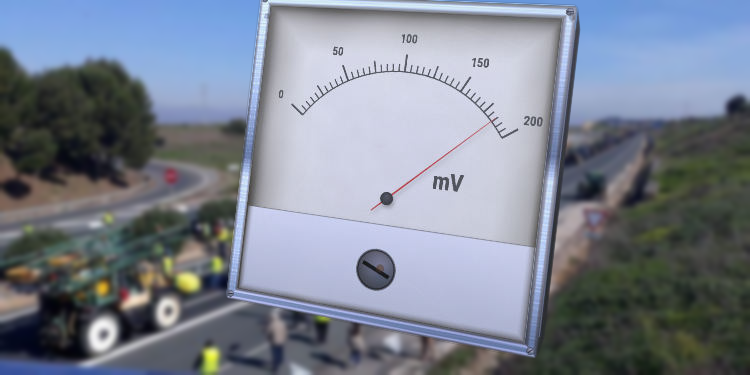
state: 185mV
